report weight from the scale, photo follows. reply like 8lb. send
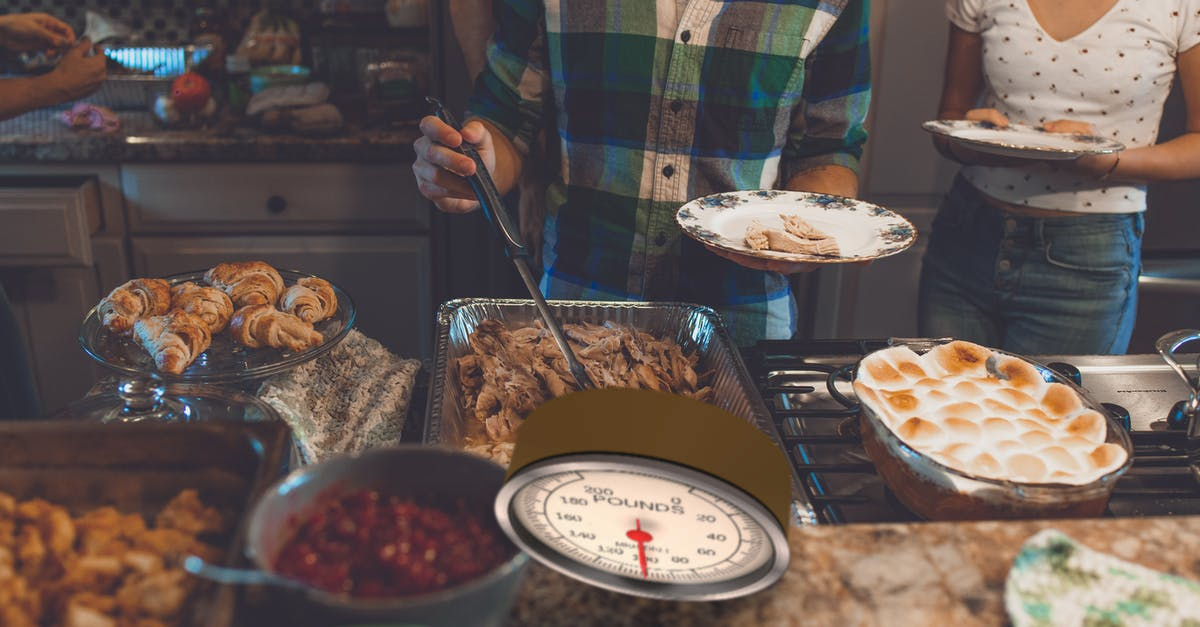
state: 100lb
